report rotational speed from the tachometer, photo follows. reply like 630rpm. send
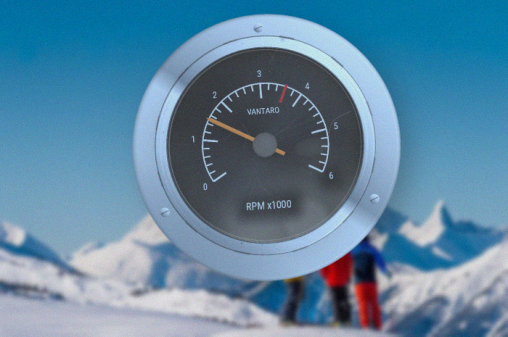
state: 1500rpm
